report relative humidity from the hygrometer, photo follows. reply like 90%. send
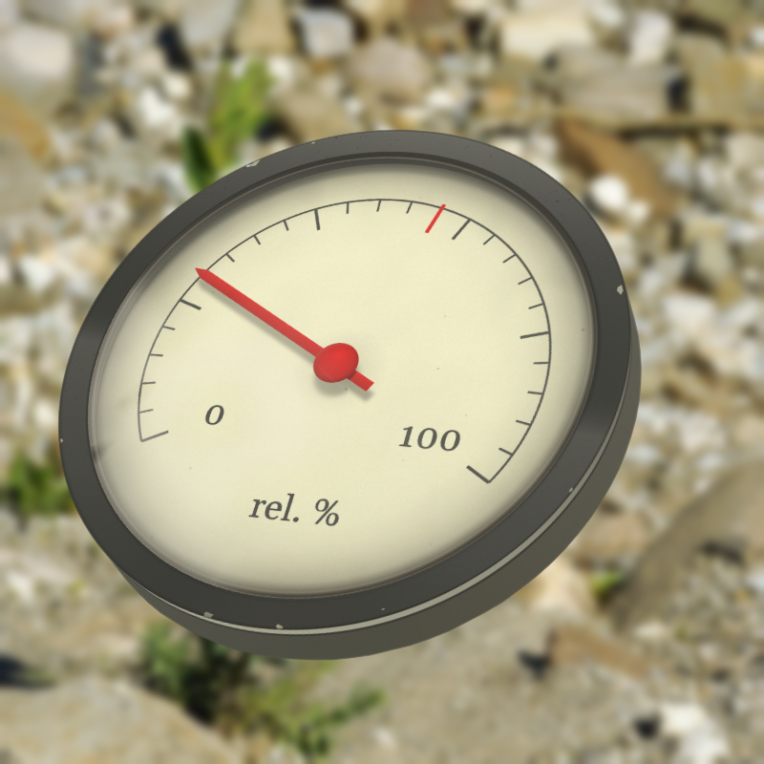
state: 24%
